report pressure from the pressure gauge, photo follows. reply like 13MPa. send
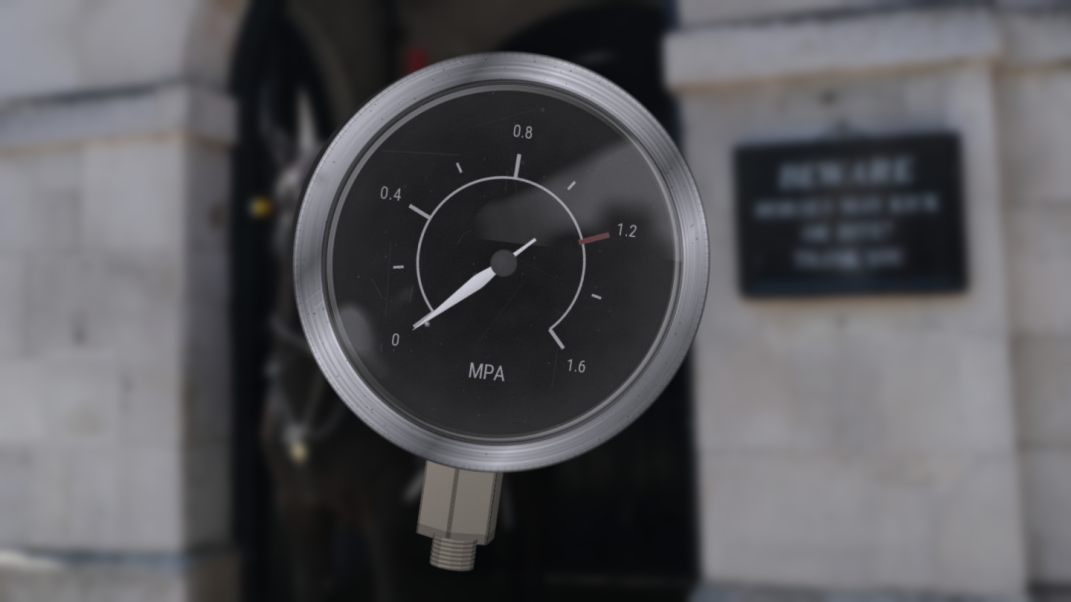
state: 0MPa
